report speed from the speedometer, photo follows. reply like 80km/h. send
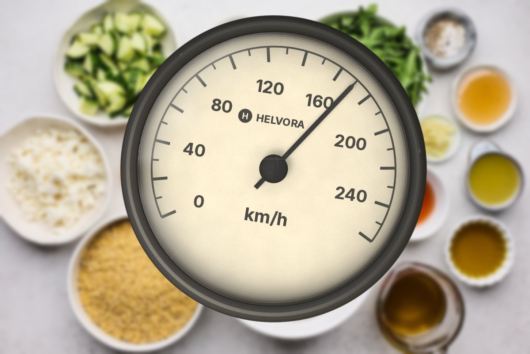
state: 170km/h
